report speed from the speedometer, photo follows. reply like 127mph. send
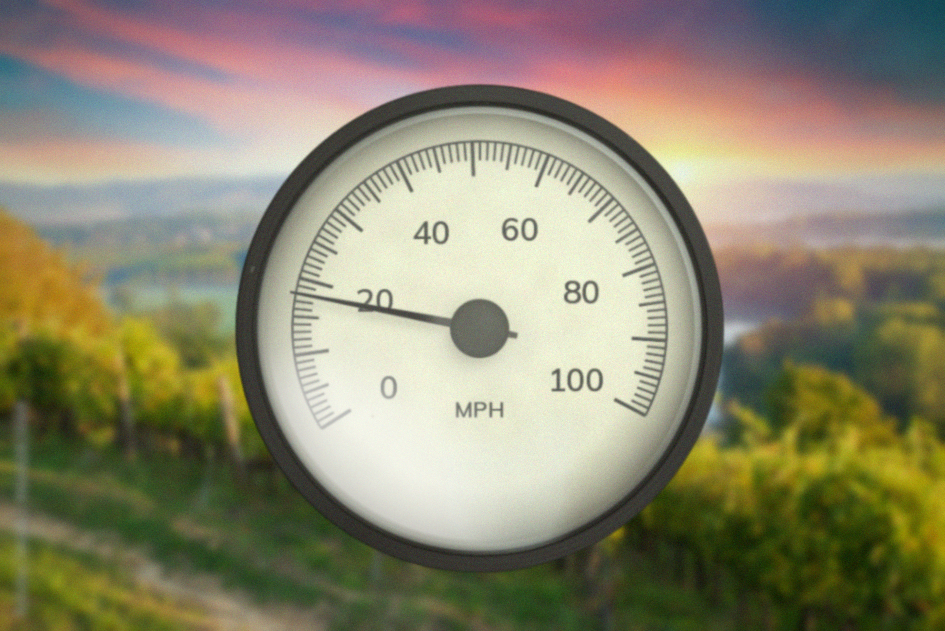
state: 18mph
